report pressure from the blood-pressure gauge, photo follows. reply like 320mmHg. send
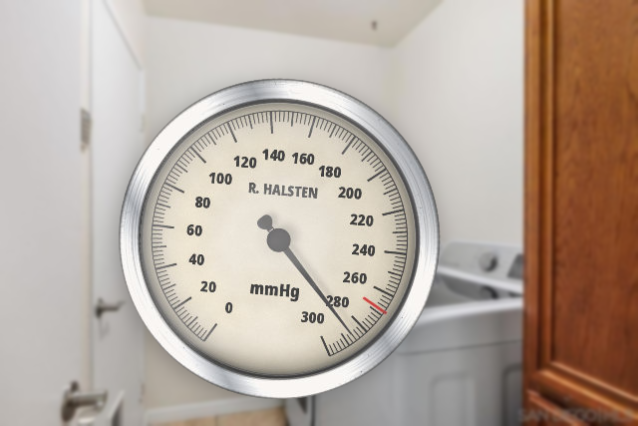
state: 286mmHg
